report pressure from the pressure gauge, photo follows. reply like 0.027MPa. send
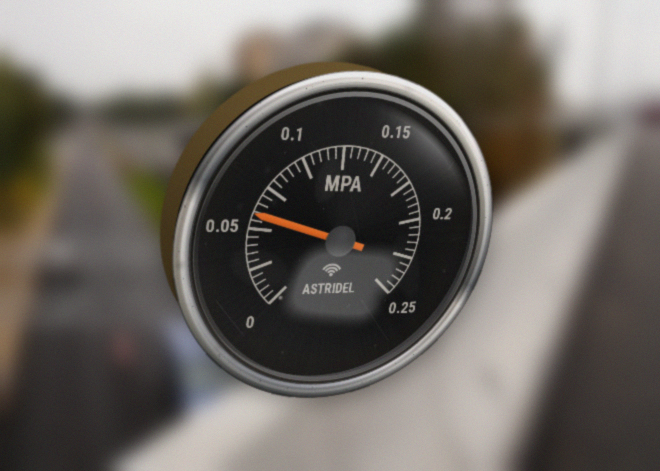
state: 0.06MPa
